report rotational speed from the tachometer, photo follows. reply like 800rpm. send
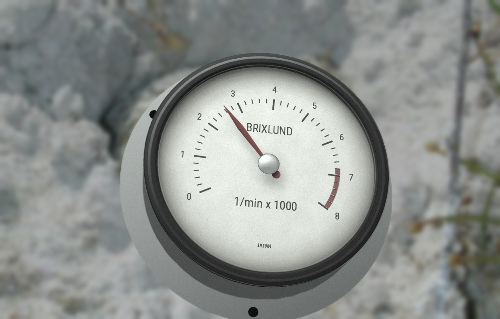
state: 2600rpm
